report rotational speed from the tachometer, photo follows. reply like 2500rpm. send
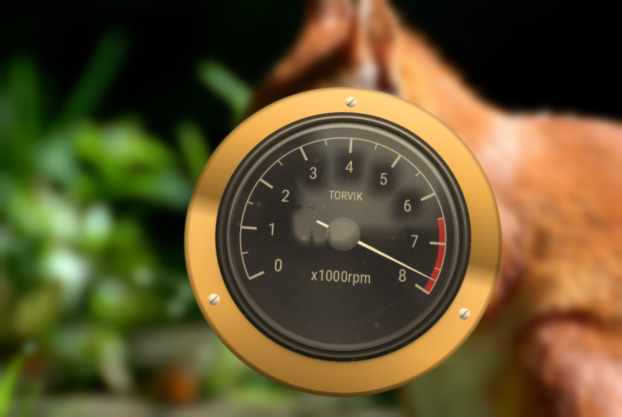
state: 7750rpm
